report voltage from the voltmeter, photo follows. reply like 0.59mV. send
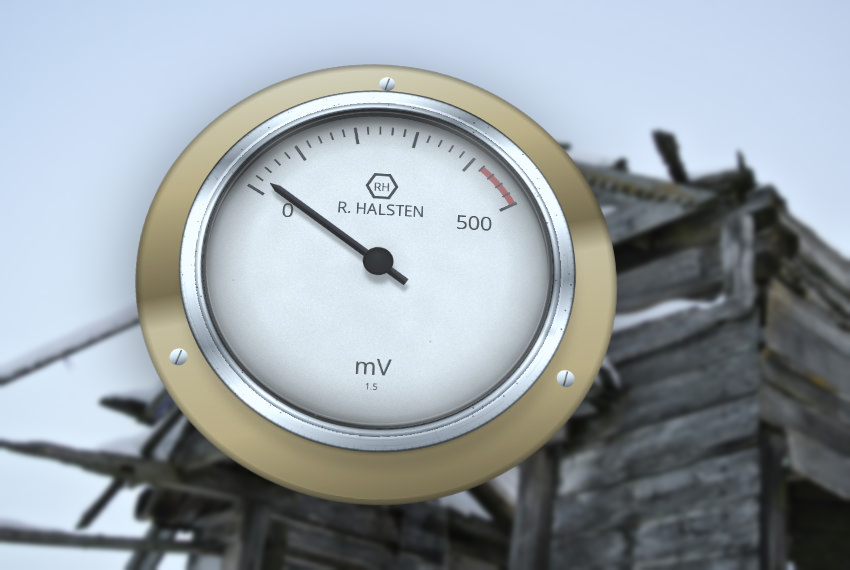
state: 20mV
